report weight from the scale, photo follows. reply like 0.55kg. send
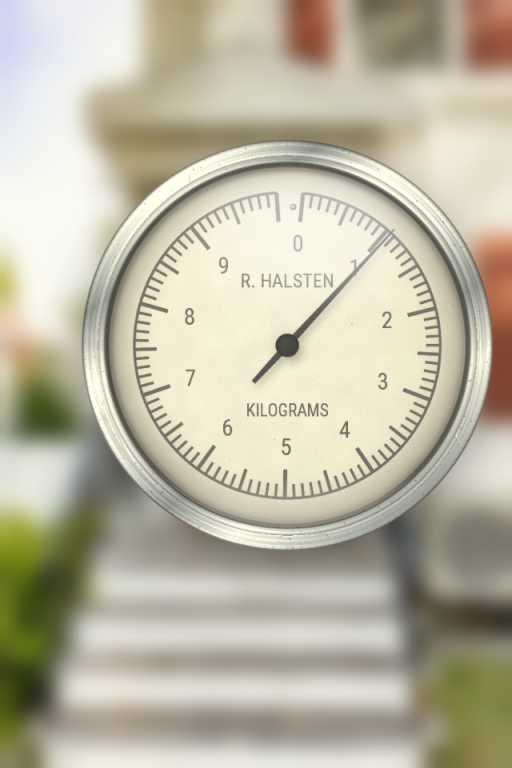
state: 1.05kg
